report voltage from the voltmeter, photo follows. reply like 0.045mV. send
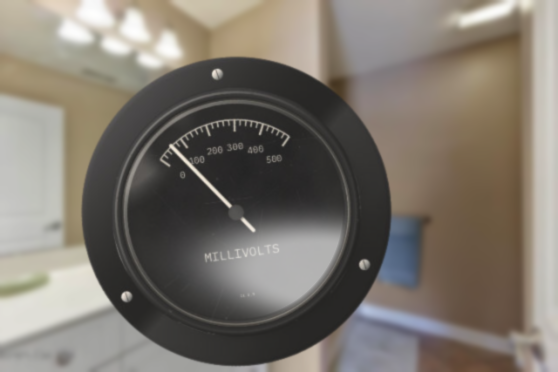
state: 60mV
